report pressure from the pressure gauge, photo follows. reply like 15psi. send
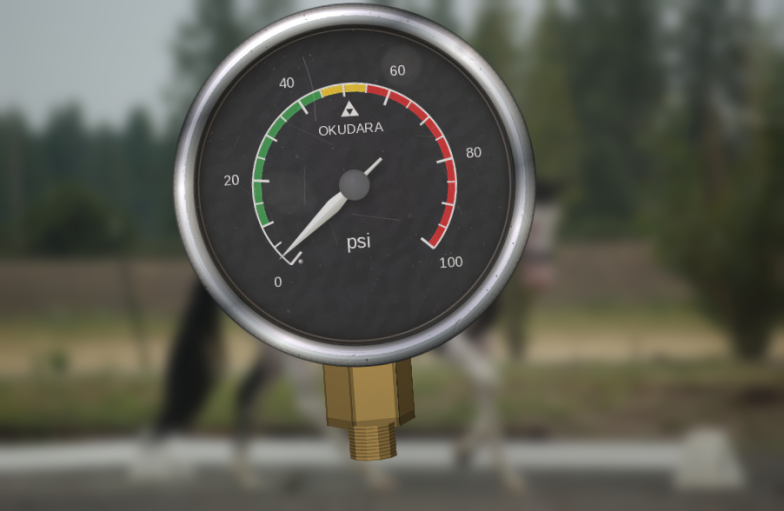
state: 2.5psi
